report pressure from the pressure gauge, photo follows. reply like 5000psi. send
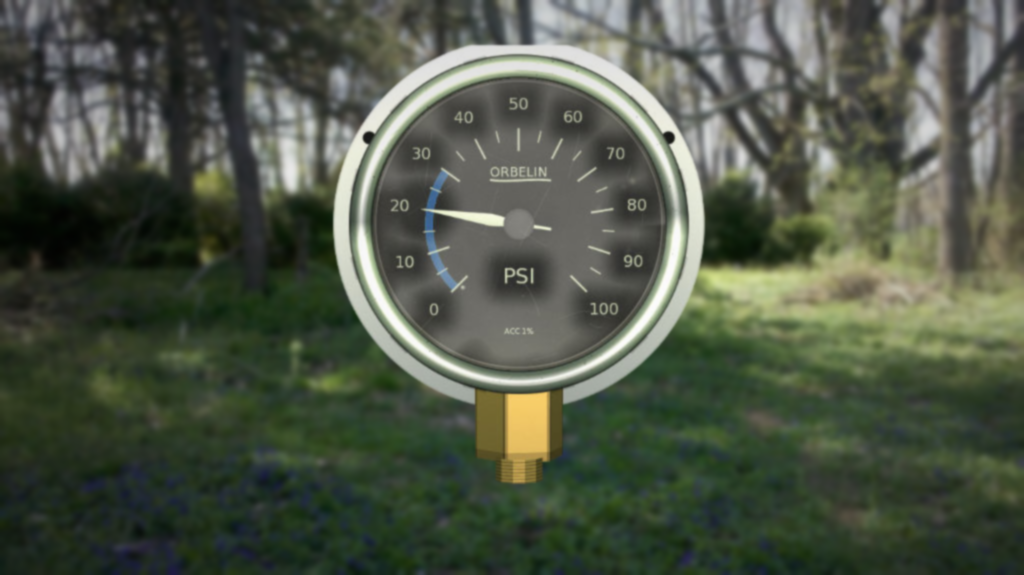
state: 20psi
